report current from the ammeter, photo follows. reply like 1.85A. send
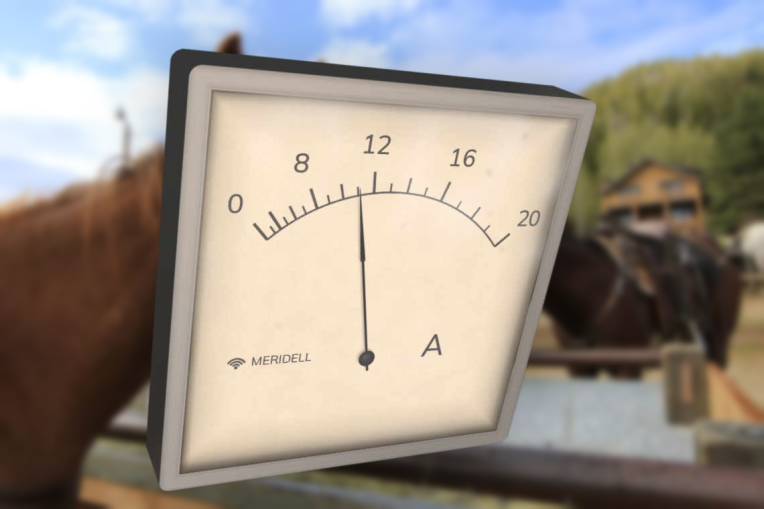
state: 11A
